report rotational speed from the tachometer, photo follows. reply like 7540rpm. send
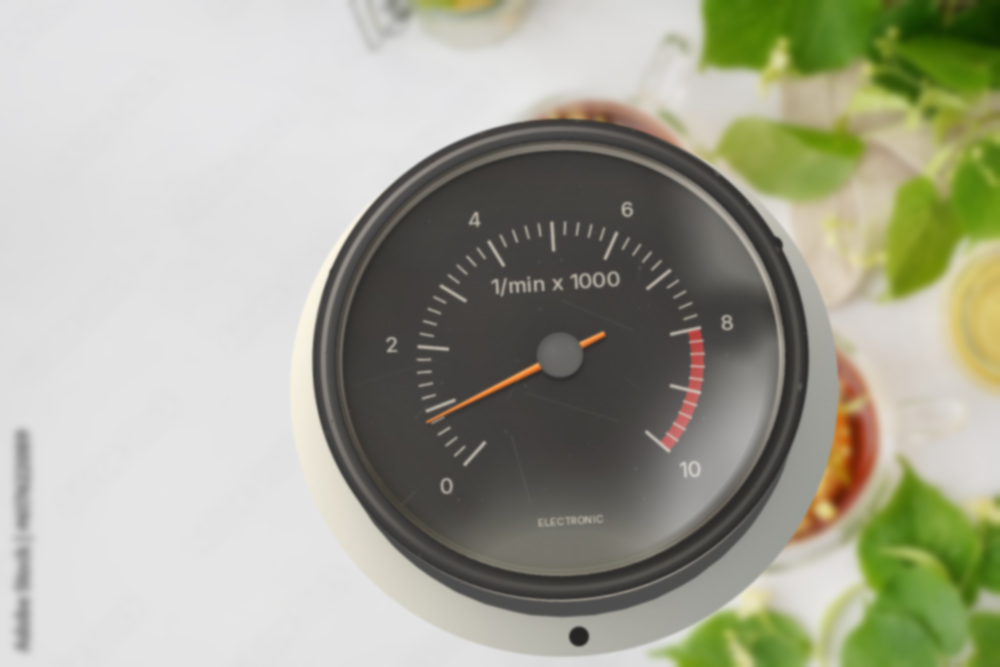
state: 800rpm
